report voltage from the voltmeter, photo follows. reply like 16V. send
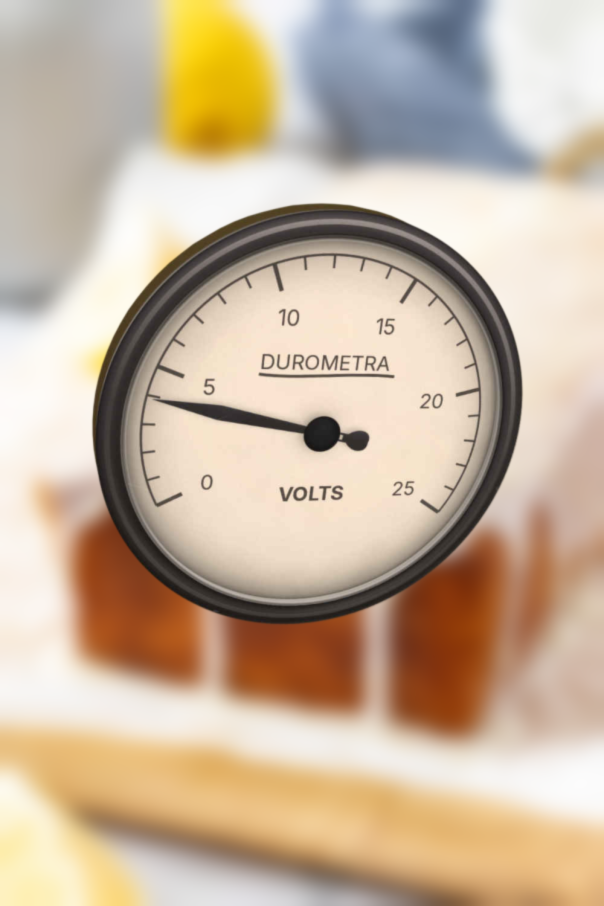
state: 4V
